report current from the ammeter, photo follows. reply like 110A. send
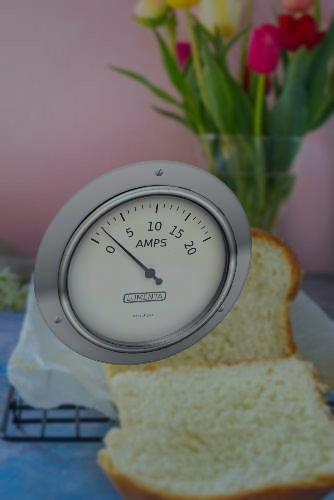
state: 2A
